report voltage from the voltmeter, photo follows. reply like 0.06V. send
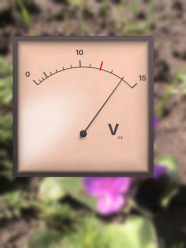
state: 14V
